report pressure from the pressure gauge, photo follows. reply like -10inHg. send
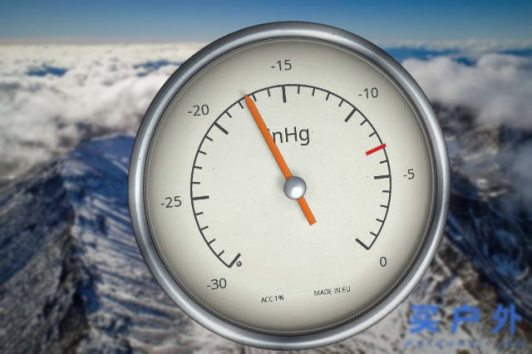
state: -17.5inHg
